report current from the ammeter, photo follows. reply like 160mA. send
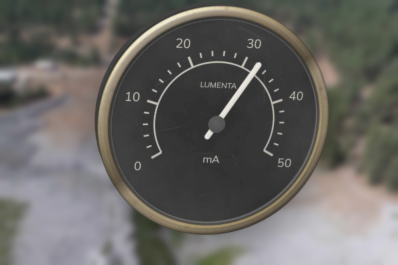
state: 32mA
